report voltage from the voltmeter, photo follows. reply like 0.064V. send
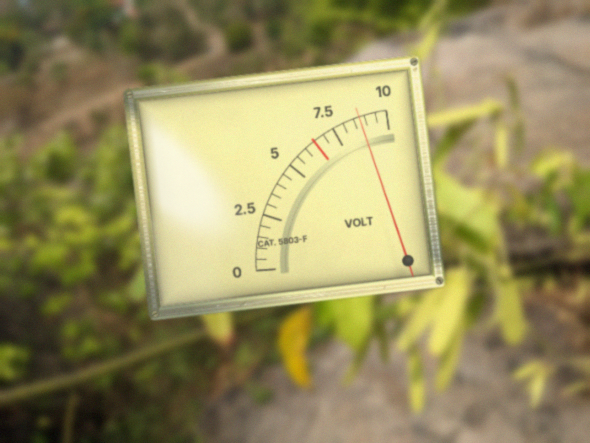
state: 8.75V
